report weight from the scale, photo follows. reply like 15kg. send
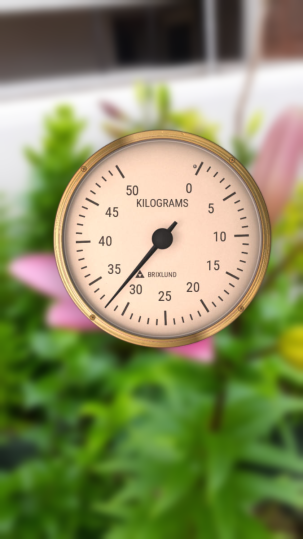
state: 32kg
